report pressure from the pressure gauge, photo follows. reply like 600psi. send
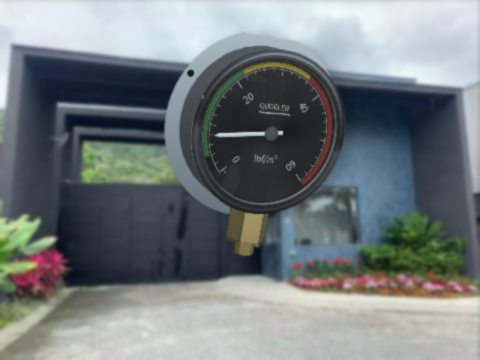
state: 8psi
